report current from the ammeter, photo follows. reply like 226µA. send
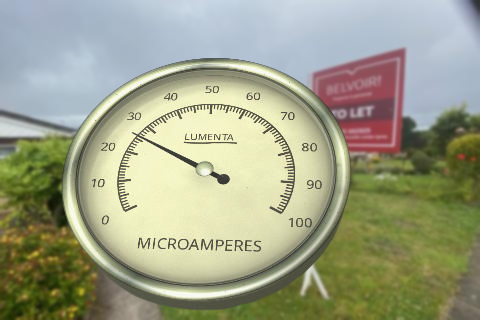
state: 25µA
